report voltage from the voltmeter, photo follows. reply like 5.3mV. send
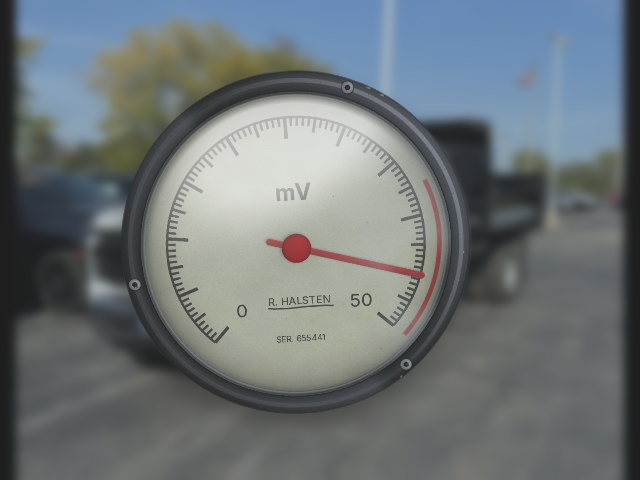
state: 45mV
